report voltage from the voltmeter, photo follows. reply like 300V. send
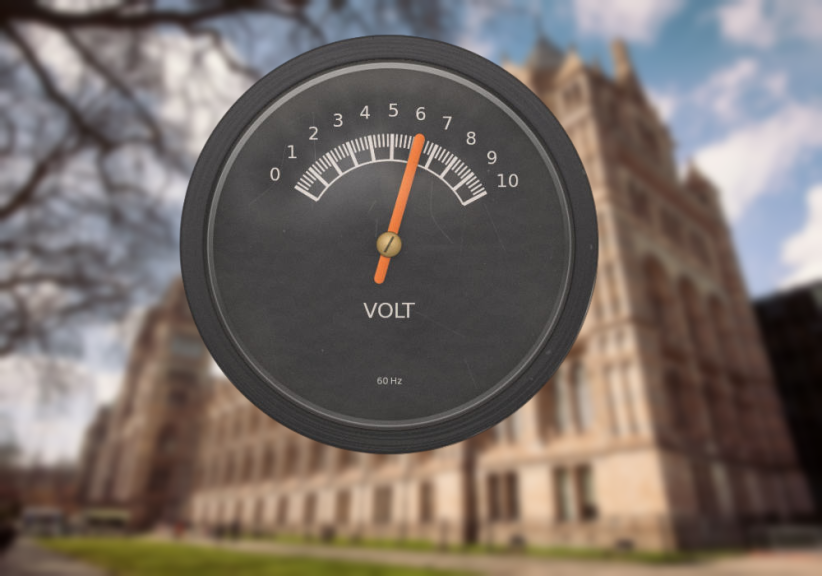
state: 6.2V
